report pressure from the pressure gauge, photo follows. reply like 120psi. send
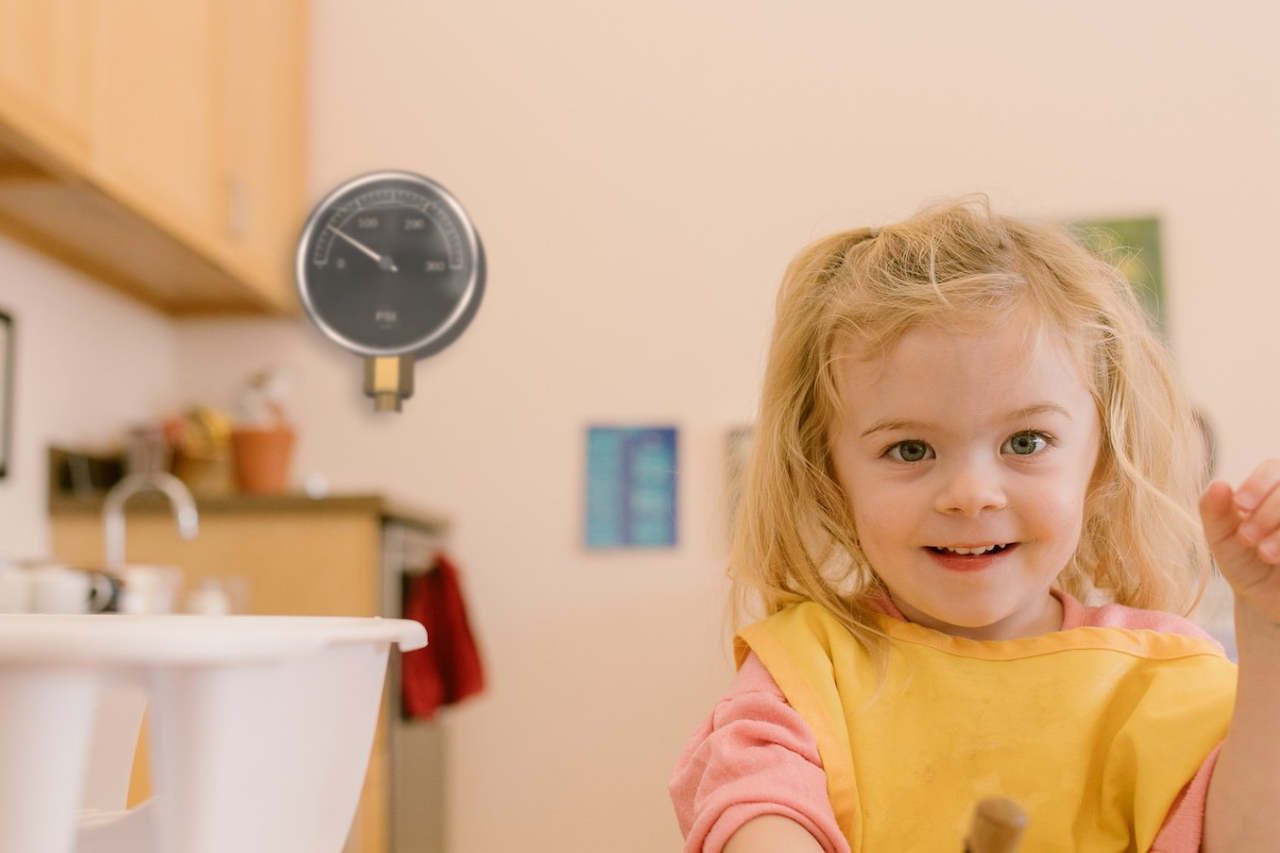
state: 50psi
